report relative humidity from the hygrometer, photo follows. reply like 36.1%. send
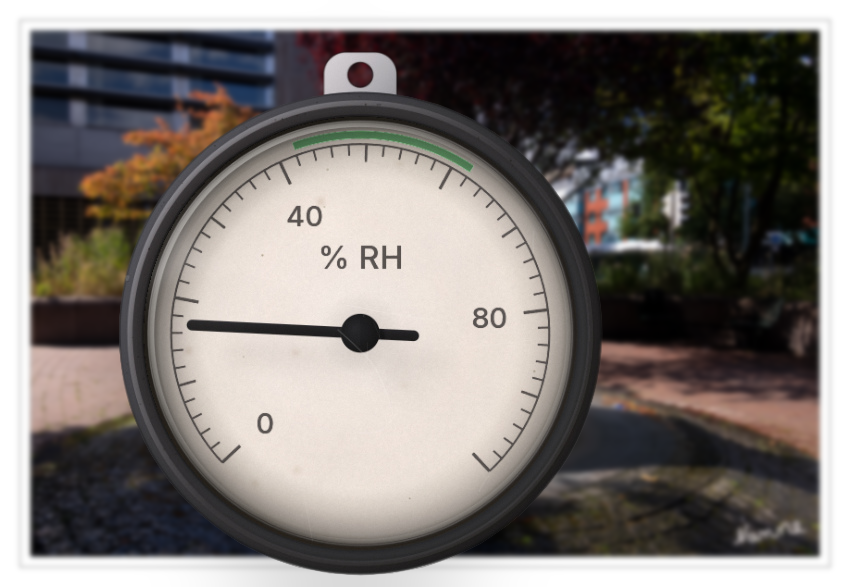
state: 17%
